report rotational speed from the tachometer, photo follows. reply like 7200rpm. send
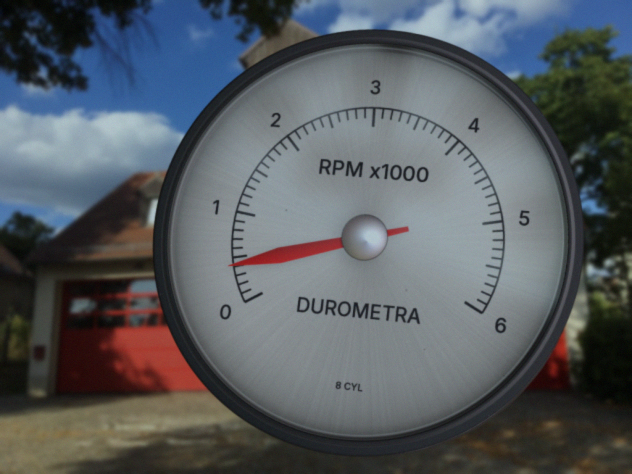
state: 400rpm
